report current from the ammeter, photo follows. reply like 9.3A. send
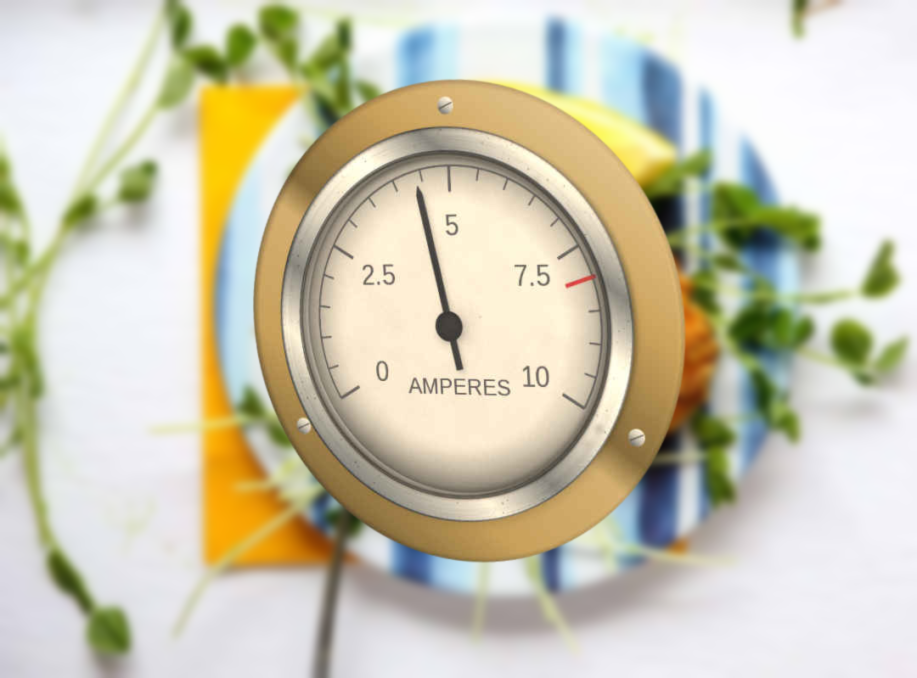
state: 4.5A
